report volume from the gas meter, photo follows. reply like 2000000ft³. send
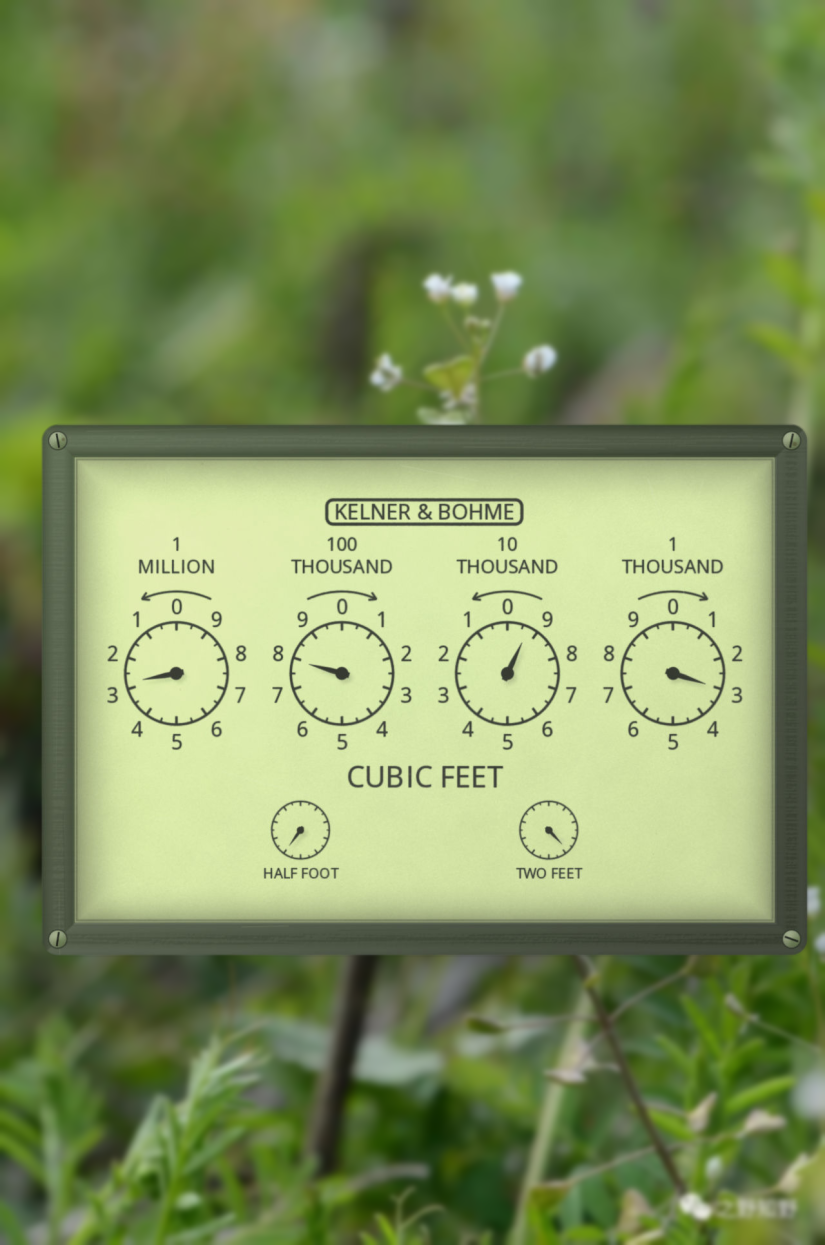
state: 279300ft³
